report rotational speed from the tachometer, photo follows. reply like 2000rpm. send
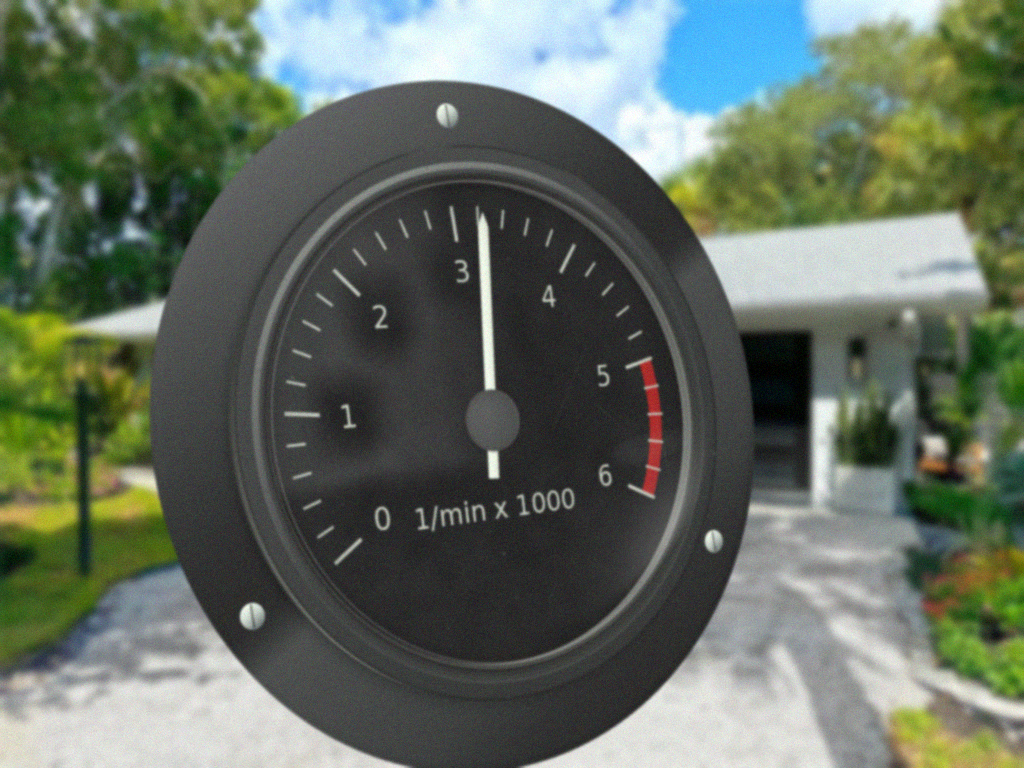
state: 3200rpm
